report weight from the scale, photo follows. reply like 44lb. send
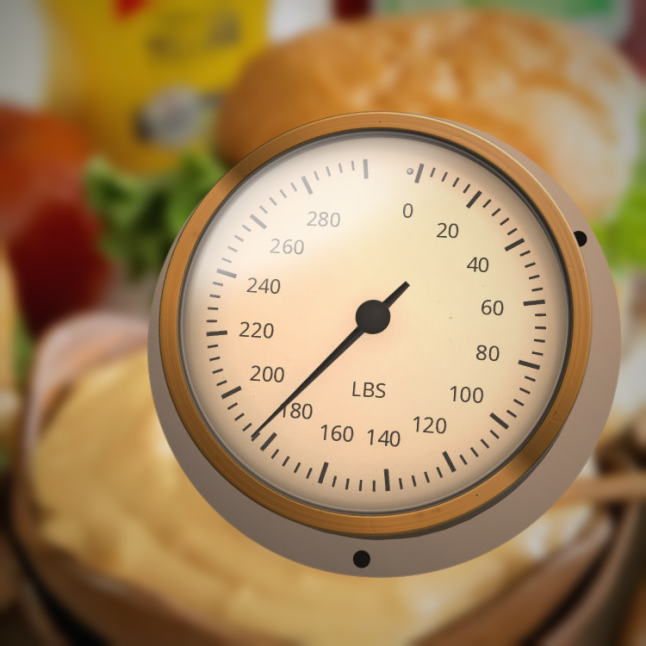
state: 184lb
